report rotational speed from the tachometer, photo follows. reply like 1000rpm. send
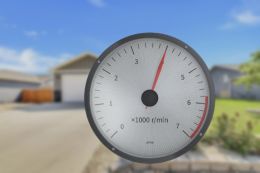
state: 4000rpm
